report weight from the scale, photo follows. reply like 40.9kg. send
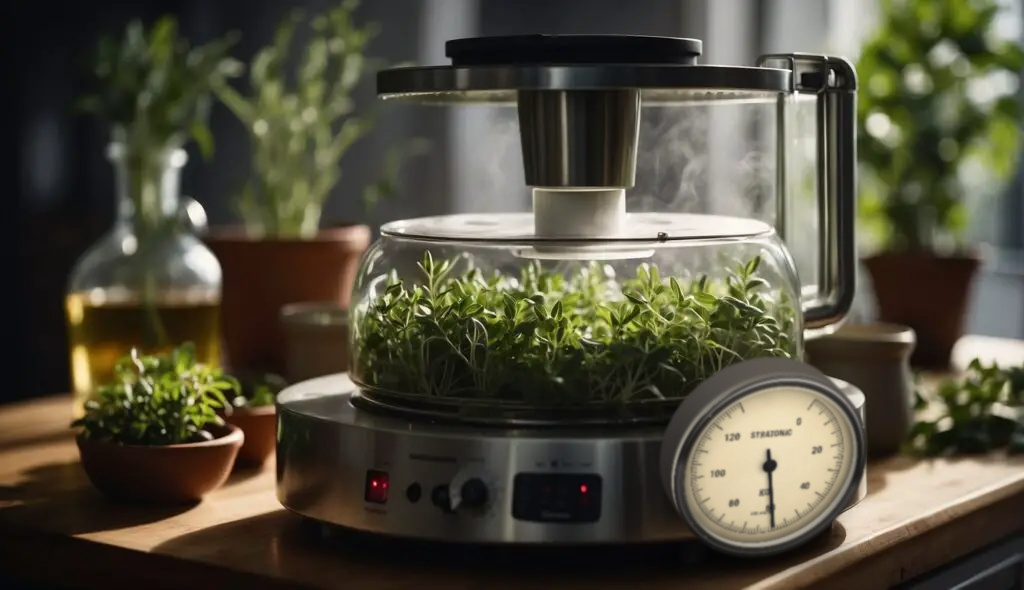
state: 60kg
